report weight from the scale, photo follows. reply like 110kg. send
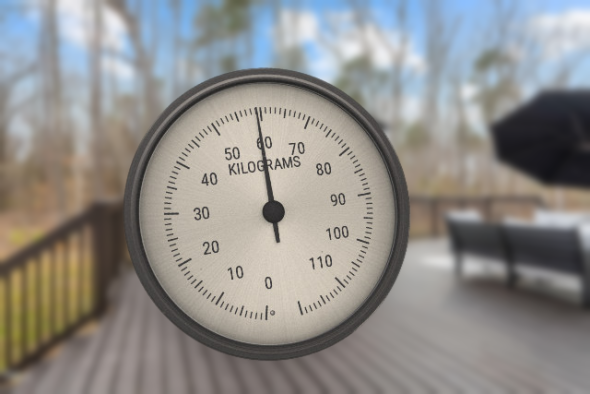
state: 59kg
